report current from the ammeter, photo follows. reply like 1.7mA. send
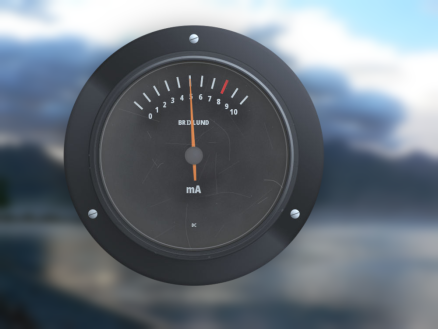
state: 5mA
